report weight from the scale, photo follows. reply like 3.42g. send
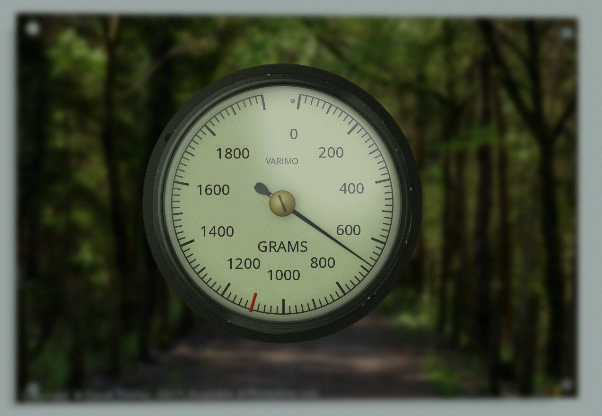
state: 680g
